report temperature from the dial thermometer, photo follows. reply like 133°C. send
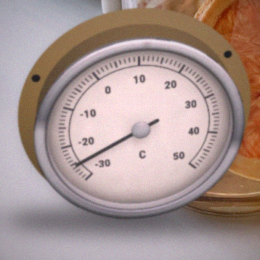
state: -25°C
